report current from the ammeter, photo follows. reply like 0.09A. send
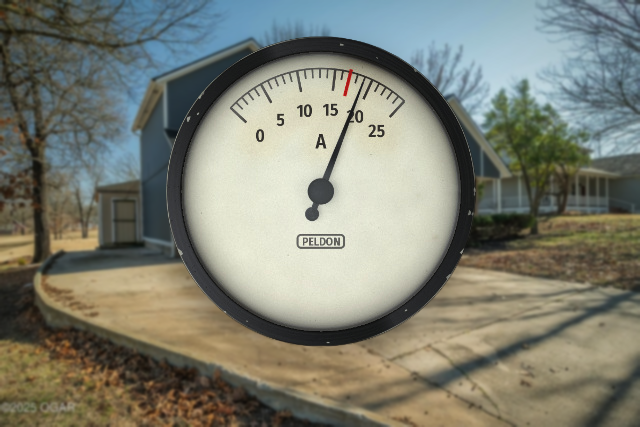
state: 19A
